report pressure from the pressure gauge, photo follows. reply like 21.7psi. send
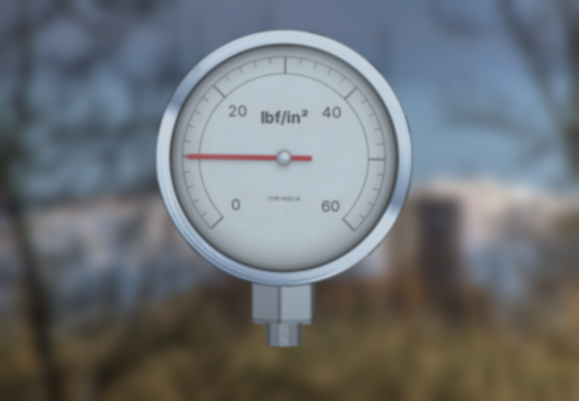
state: 10psi
